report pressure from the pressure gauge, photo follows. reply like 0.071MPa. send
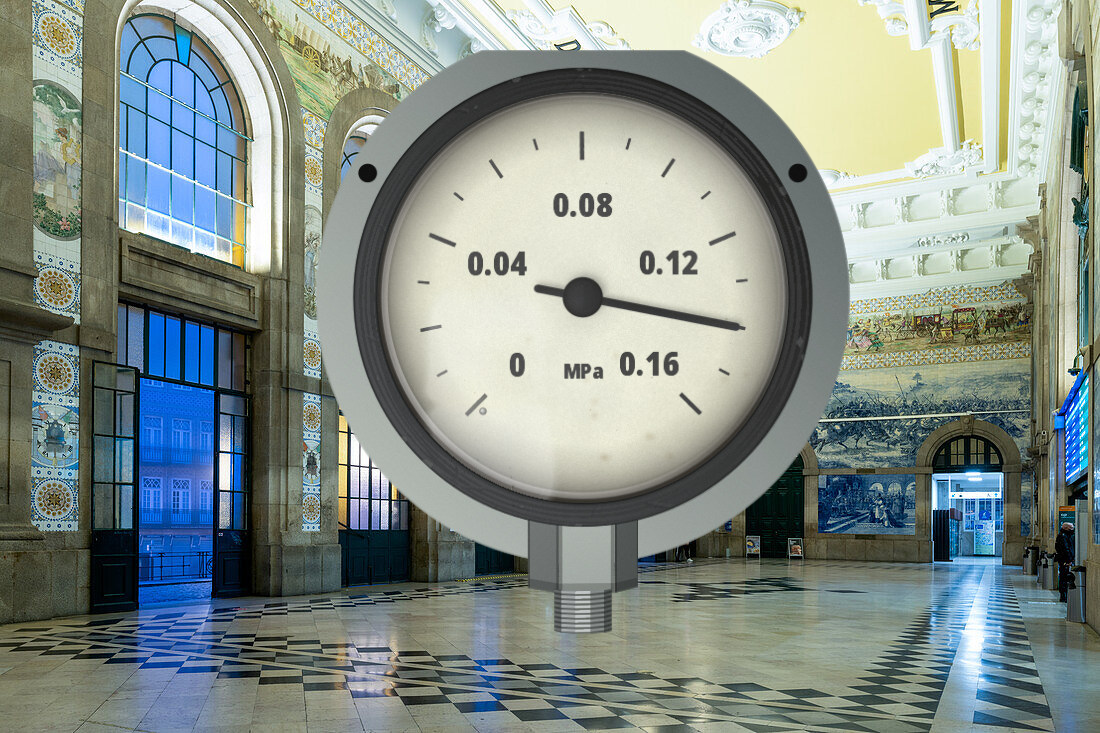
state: 0.14MPa
